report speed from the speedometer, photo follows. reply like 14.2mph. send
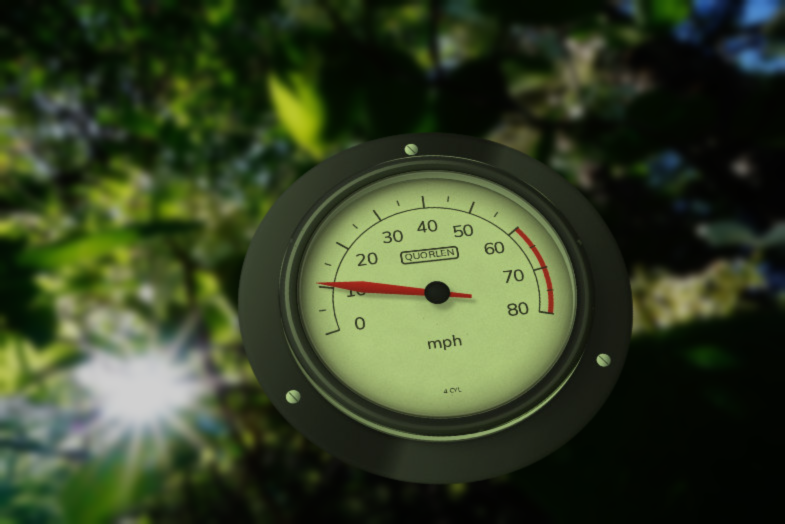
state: 10mph
